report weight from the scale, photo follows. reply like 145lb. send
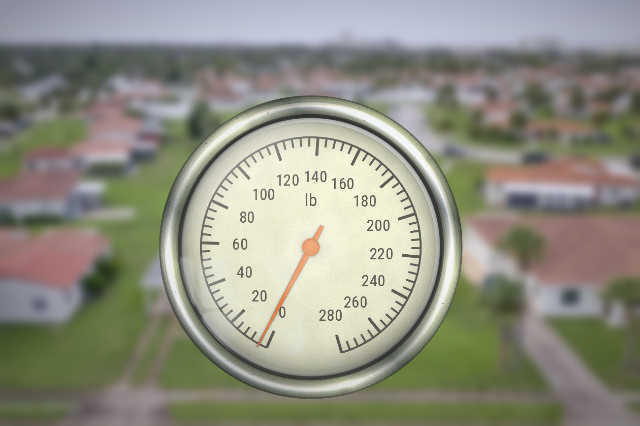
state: 4lb
